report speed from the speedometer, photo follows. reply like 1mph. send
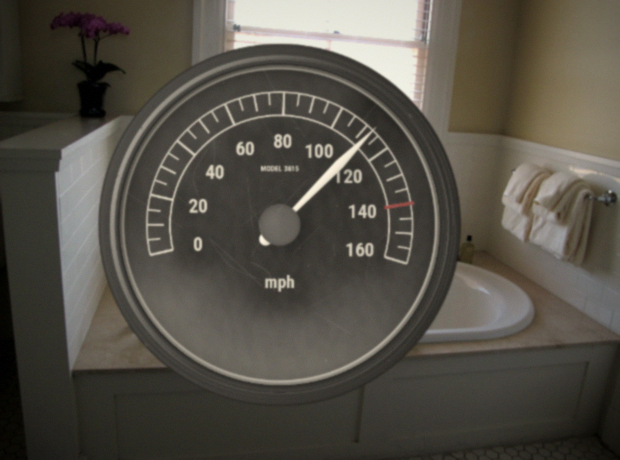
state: 112.5mph
